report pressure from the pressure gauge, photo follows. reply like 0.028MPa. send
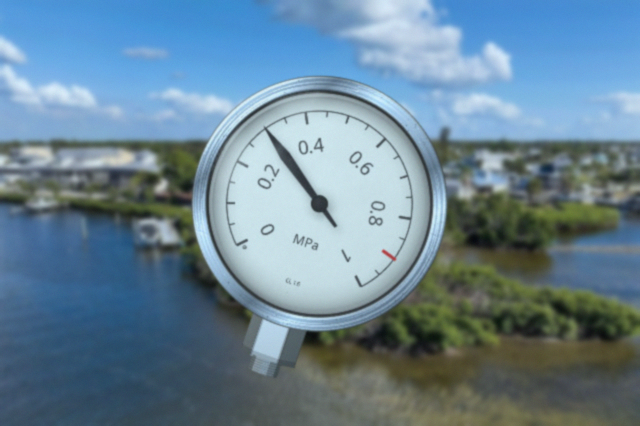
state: 0.3MPa
